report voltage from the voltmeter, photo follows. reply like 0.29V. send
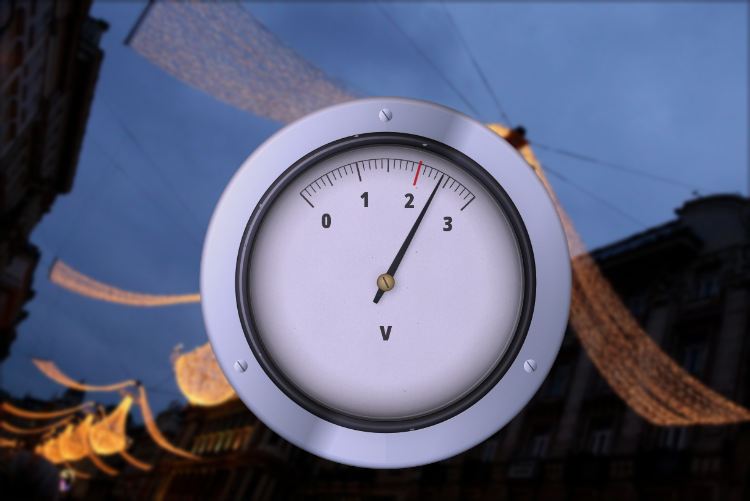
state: 2.4V
